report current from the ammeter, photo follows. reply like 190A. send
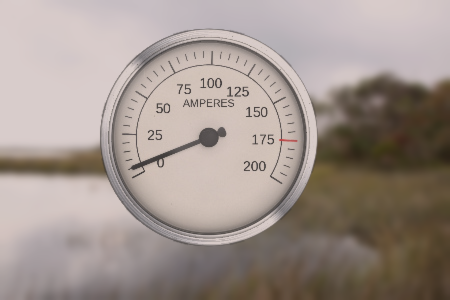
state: 5A
